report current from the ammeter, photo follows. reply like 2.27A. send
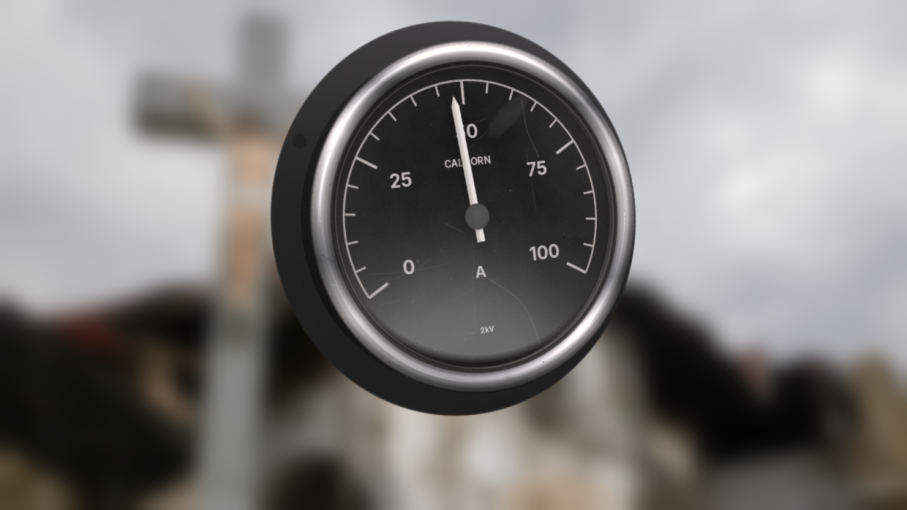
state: 47.5A
